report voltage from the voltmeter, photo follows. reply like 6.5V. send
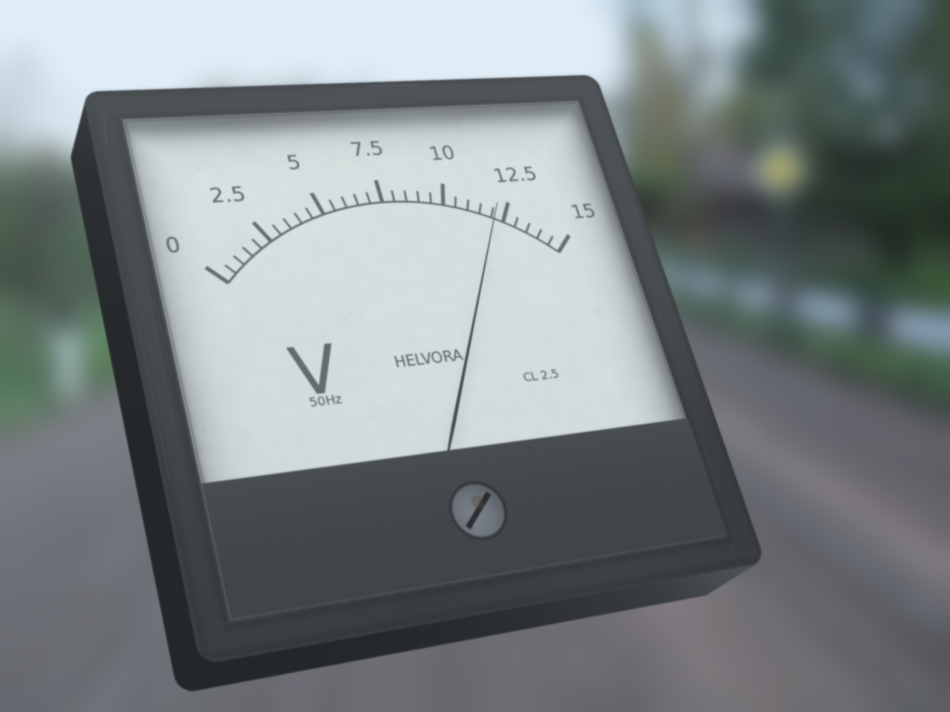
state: 12V
